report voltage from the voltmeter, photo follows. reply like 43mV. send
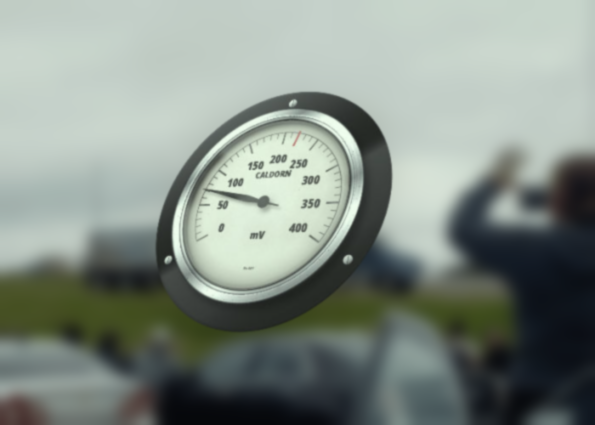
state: 70mV
